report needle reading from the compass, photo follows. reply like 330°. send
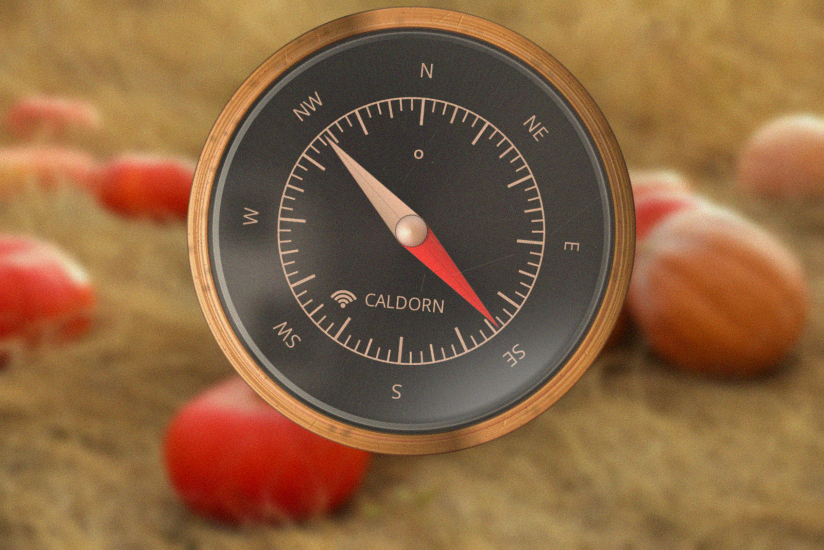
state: 132.5°
